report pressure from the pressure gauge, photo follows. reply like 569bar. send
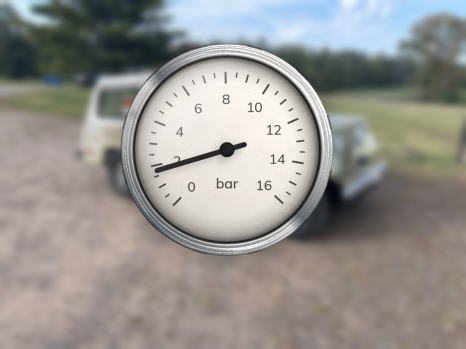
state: 1.75bar
